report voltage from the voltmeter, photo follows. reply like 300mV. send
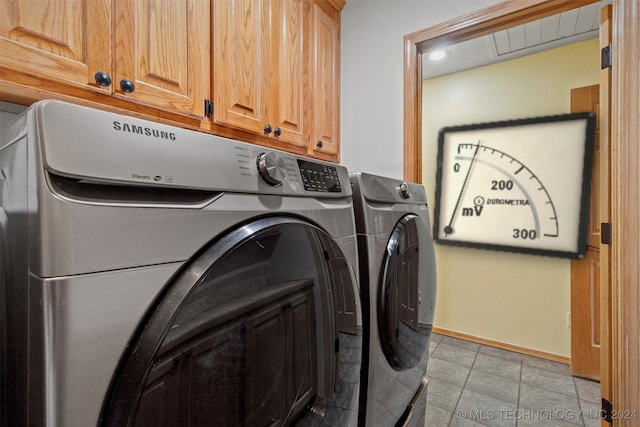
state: 100mV
